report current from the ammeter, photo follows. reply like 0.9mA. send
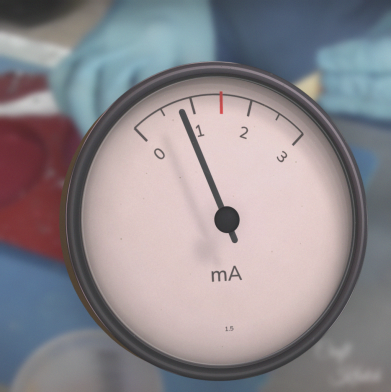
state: 0.75mA
